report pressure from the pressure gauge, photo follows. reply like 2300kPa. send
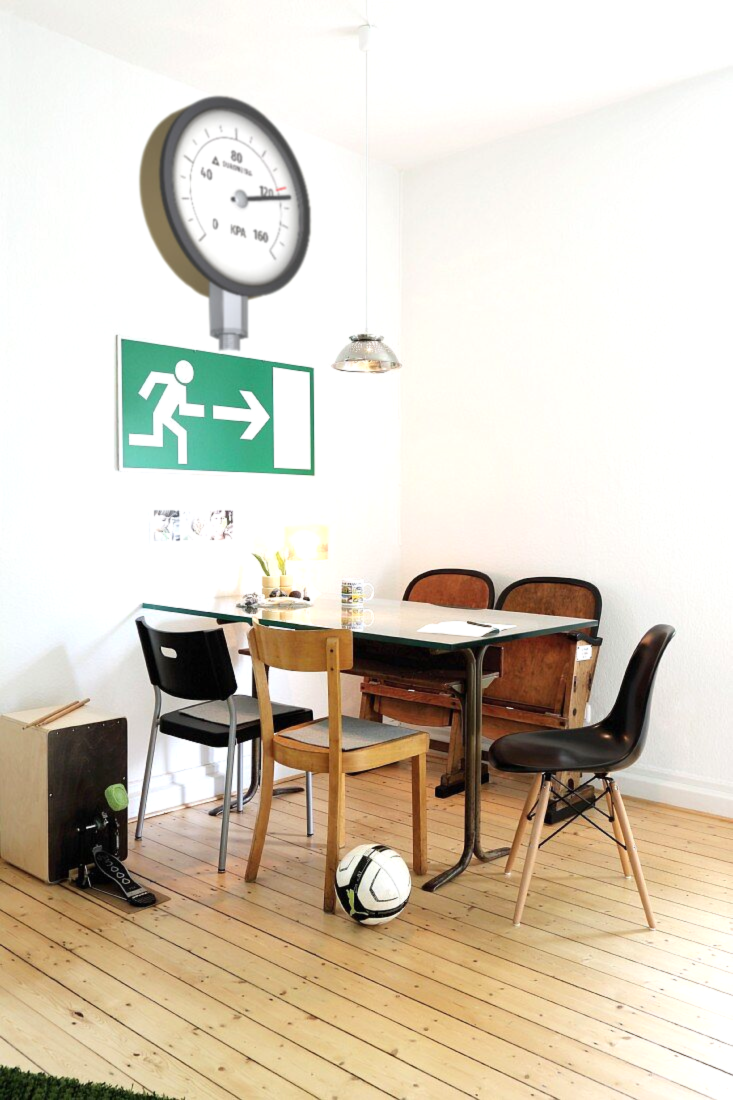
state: 125kPa
